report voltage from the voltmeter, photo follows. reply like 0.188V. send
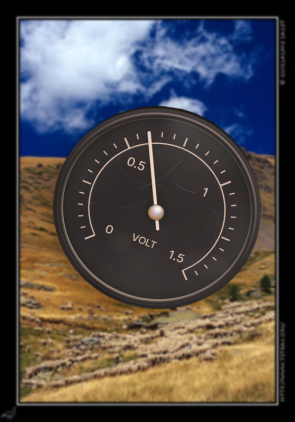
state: 0.6V
